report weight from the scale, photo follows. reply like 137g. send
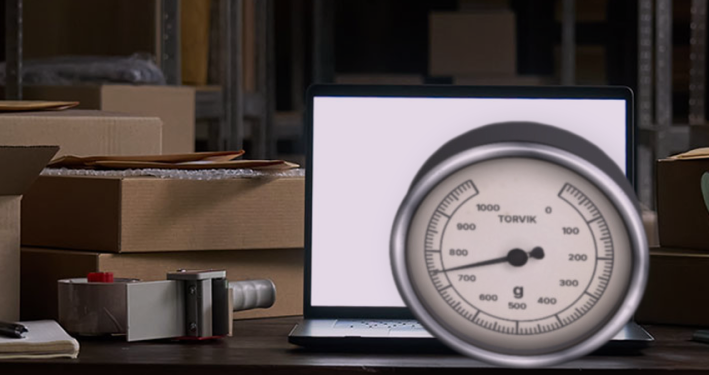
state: 750g
